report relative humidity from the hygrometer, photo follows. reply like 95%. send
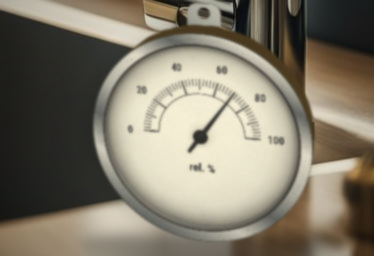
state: 70%
